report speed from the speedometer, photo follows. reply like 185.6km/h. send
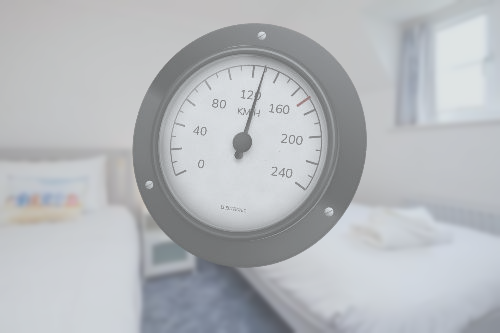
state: 130km/h
